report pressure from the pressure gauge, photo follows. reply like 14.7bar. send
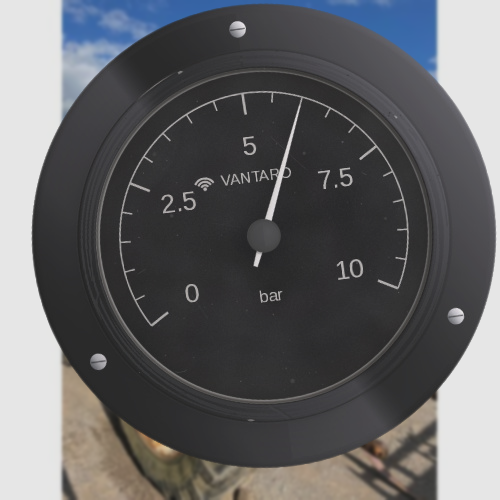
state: 6bar
